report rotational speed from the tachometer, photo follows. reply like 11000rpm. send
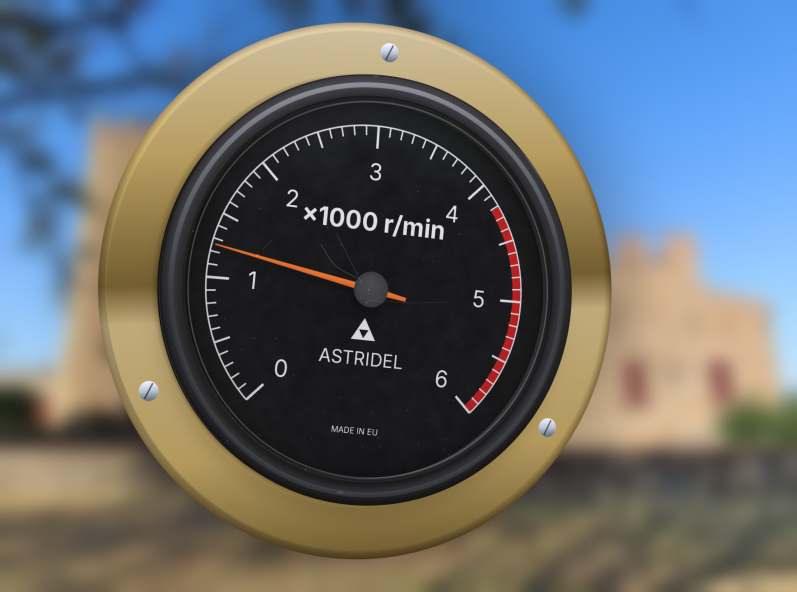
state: 1250rpm
